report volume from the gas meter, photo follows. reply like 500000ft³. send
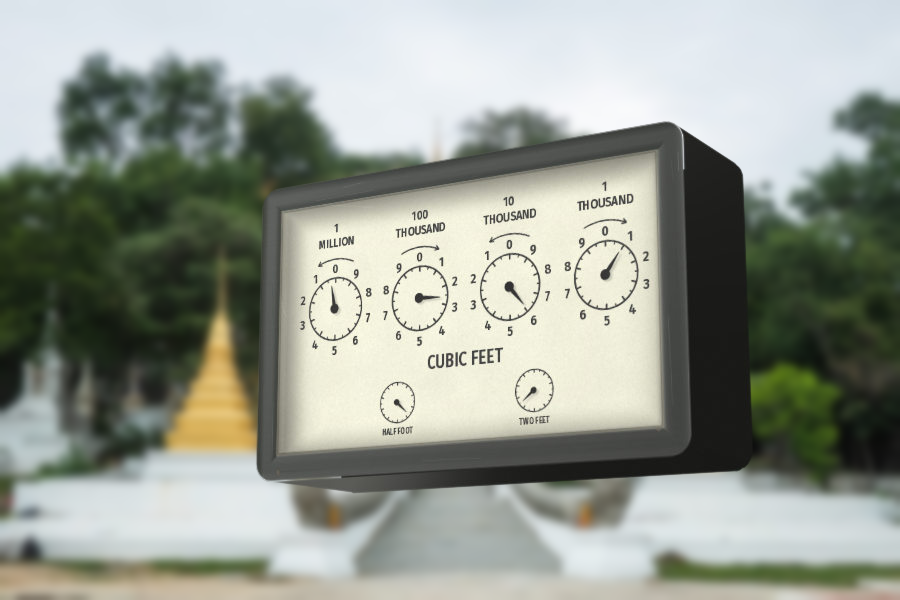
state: 26100ft³
